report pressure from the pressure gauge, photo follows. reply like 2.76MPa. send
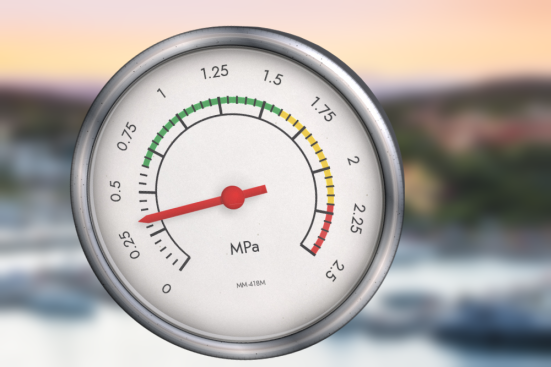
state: 0.35MPa
